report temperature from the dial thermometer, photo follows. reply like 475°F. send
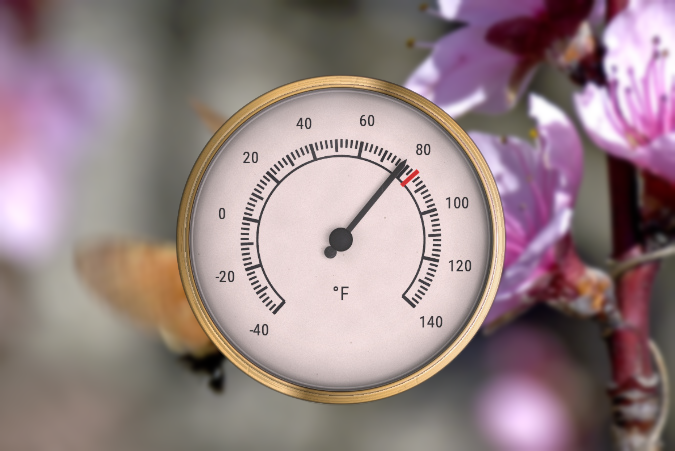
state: 78°F
